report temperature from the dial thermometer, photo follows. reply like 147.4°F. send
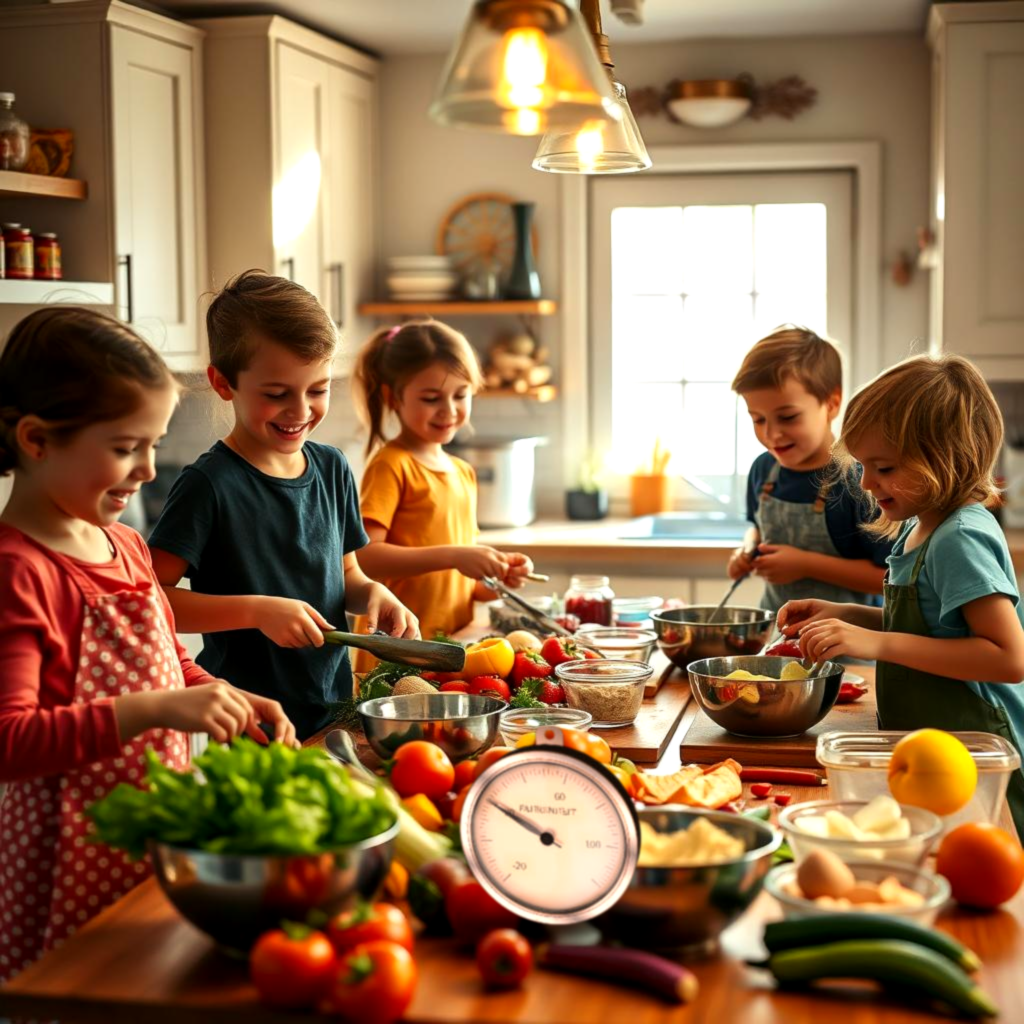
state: 20°F
